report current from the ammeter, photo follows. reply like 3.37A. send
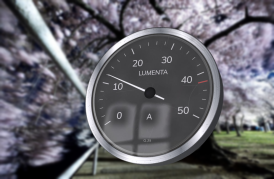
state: 12A
